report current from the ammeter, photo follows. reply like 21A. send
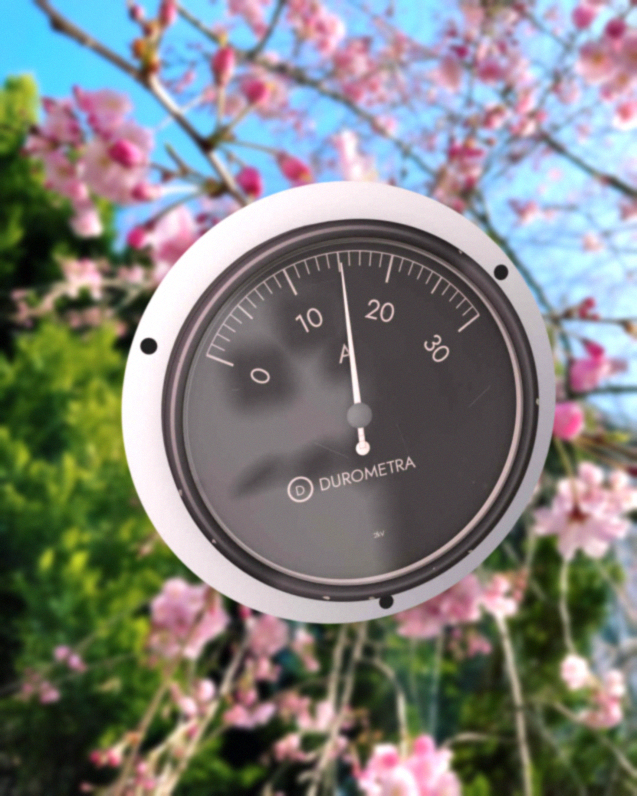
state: 15A
